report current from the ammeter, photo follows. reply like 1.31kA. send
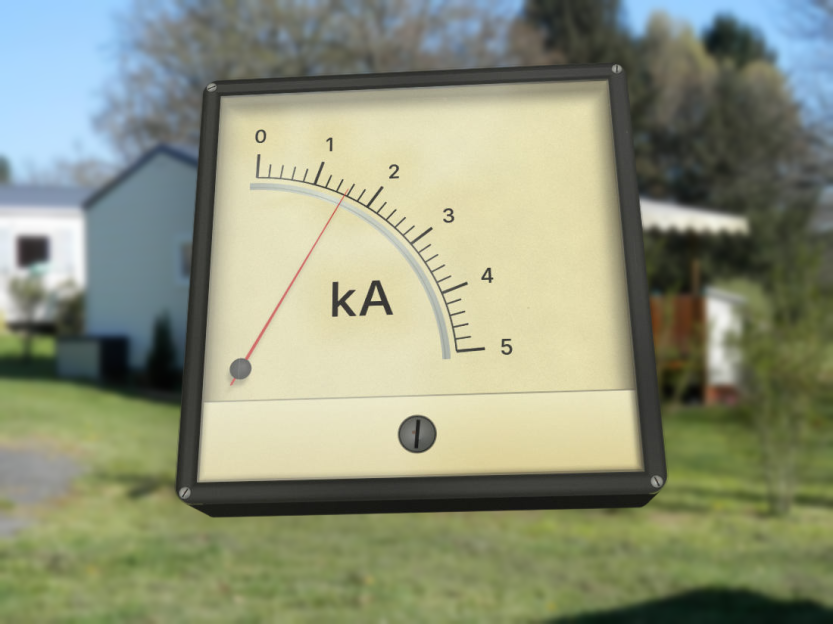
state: 1.6kA
